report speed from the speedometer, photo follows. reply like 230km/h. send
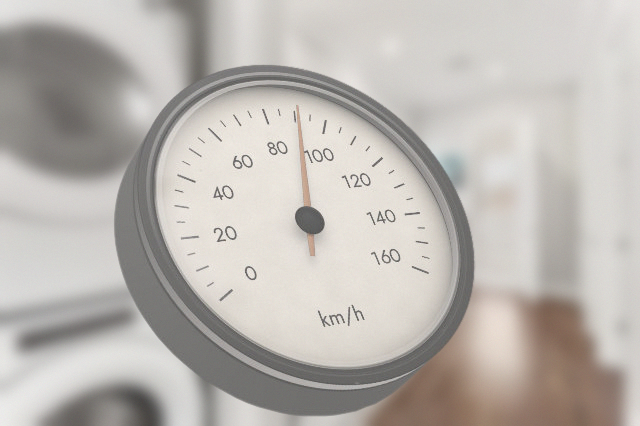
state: 90km/h
